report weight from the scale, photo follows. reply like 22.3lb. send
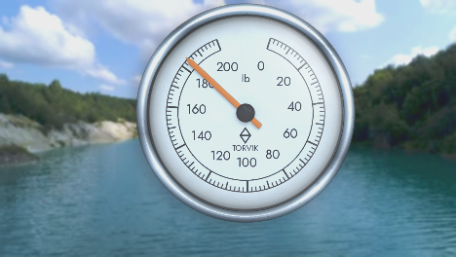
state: 184lb
